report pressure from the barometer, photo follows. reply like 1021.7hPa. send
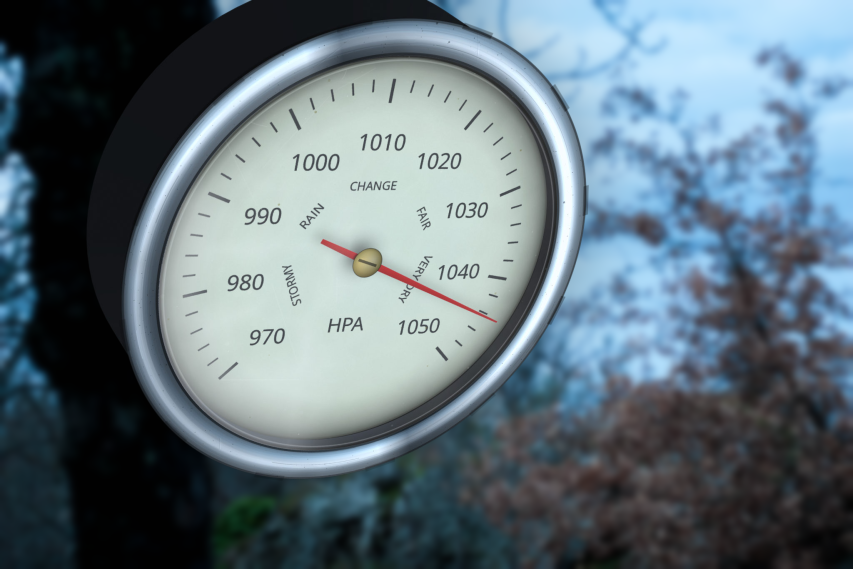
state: 1044hPa
